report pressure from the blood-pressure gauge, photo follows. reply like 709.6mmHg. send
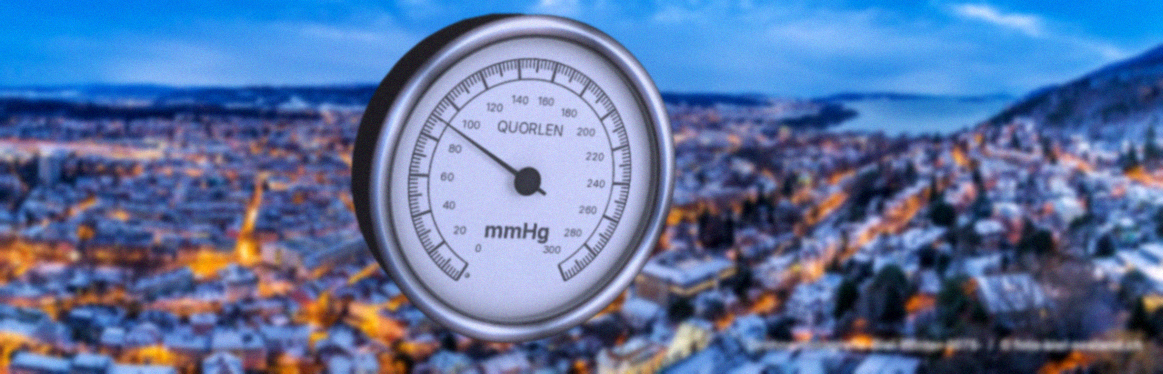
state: 90mmHg
